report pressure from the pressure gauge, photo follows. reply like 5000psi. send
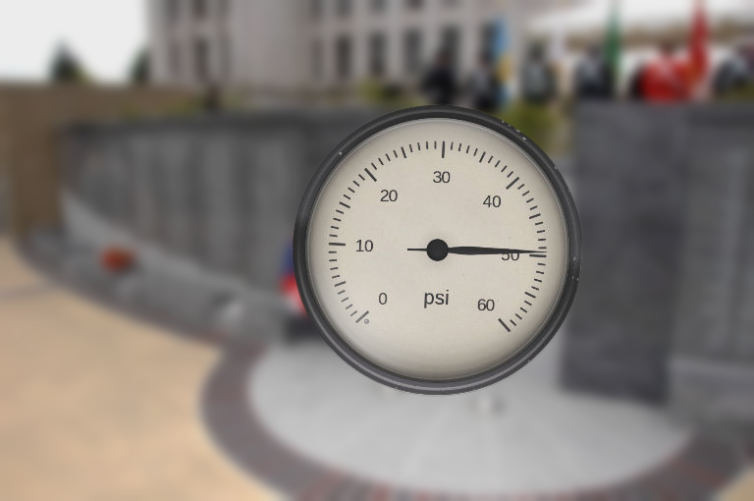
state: 49.5psi
